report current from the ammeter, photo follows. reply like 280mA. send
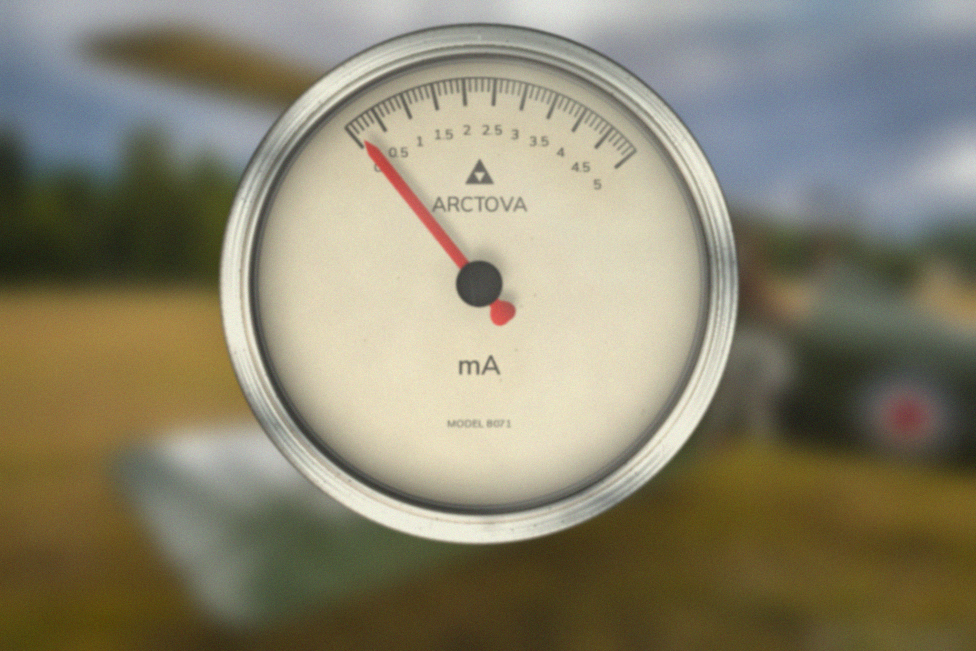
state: 0.1mA
